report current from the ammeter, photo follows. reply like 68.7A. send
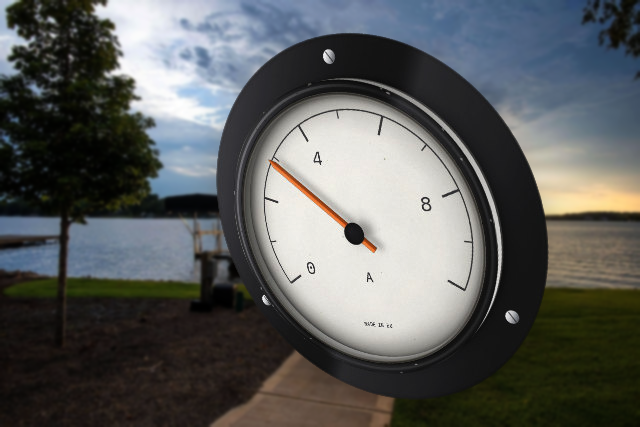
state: 3A
